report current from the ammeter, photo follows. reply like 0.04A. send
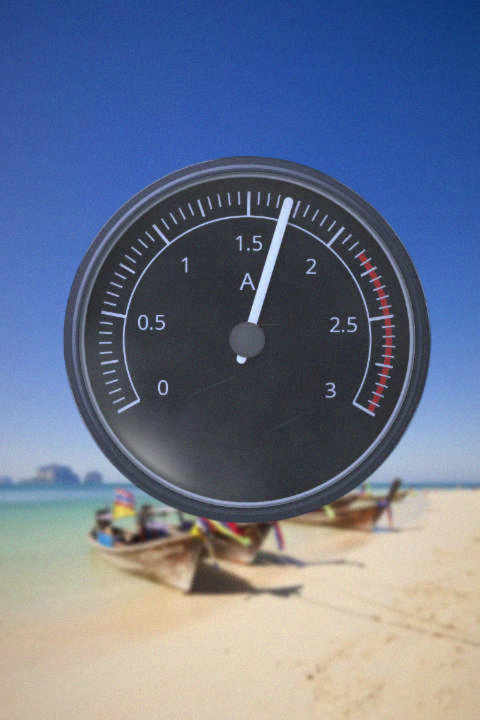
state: 1.7A
